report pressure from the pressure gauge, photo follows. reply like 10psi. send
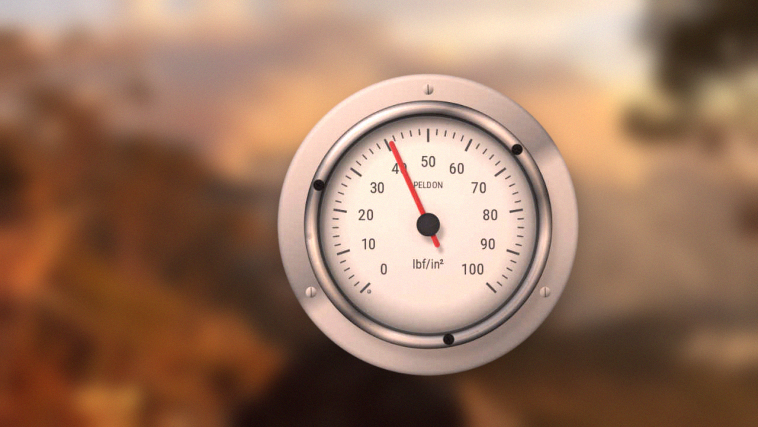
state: 41psi
